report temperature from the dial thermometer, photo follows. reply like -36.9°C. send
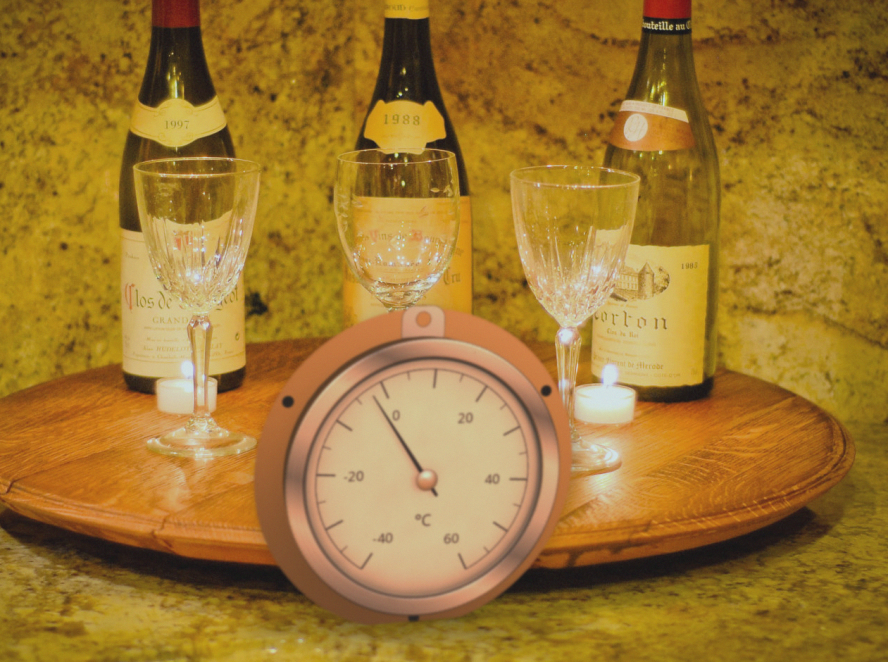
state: -2.5°C
